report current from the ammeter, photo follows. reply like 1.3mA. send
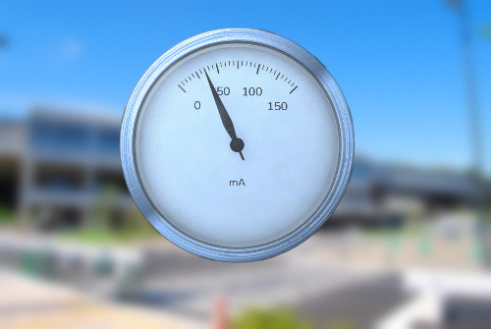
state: 35mA
